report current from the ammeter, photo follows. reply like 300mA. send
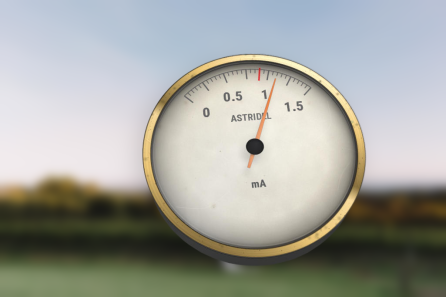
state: 1.1mA
